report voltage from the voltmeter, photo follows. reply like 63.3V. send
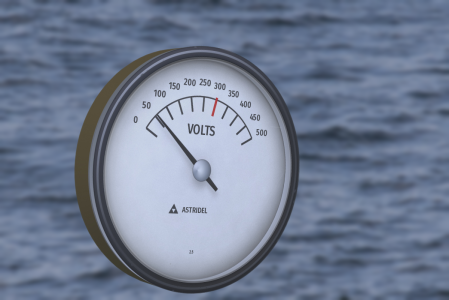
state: 50V
